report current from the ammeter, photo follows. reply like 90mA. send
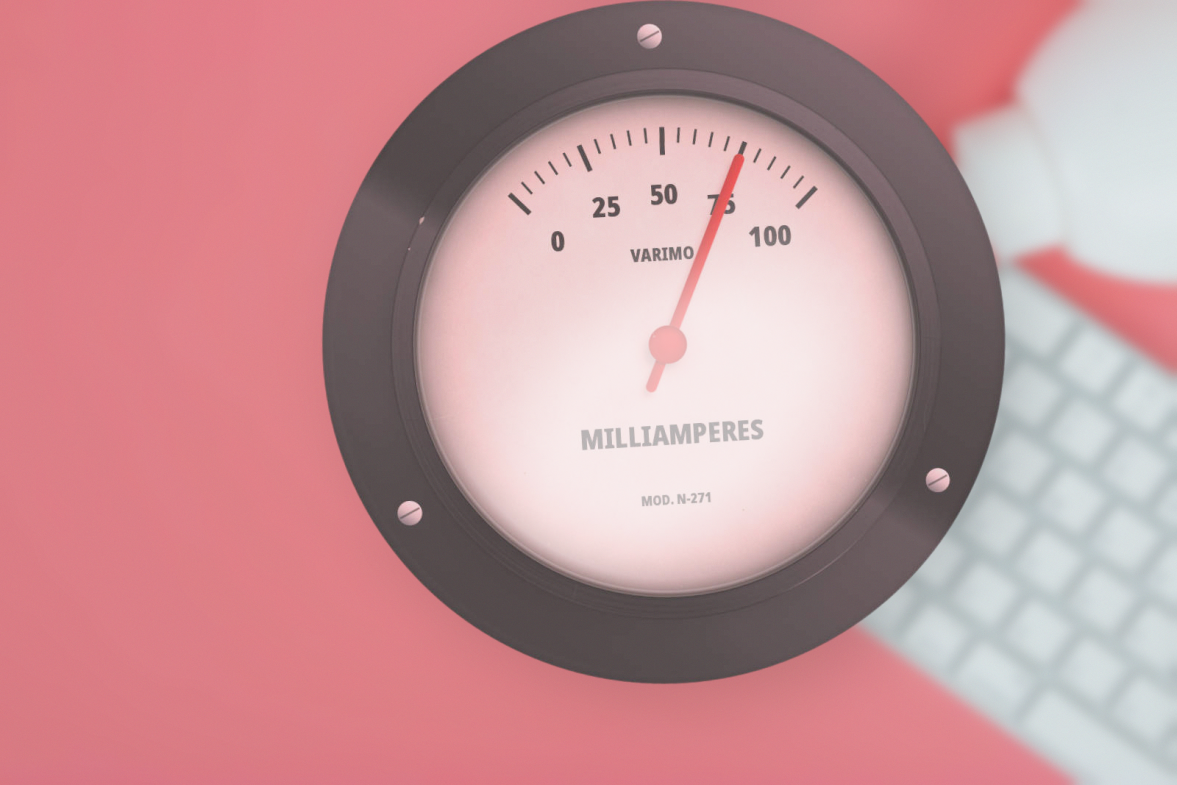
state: 75mA
